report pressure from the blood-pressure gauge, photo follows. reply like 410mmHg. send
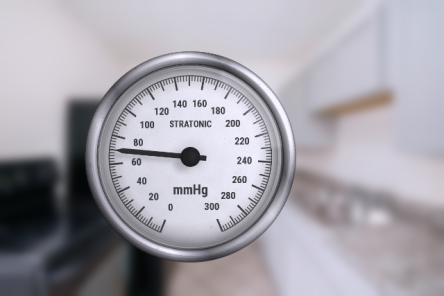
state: 70mmHg
